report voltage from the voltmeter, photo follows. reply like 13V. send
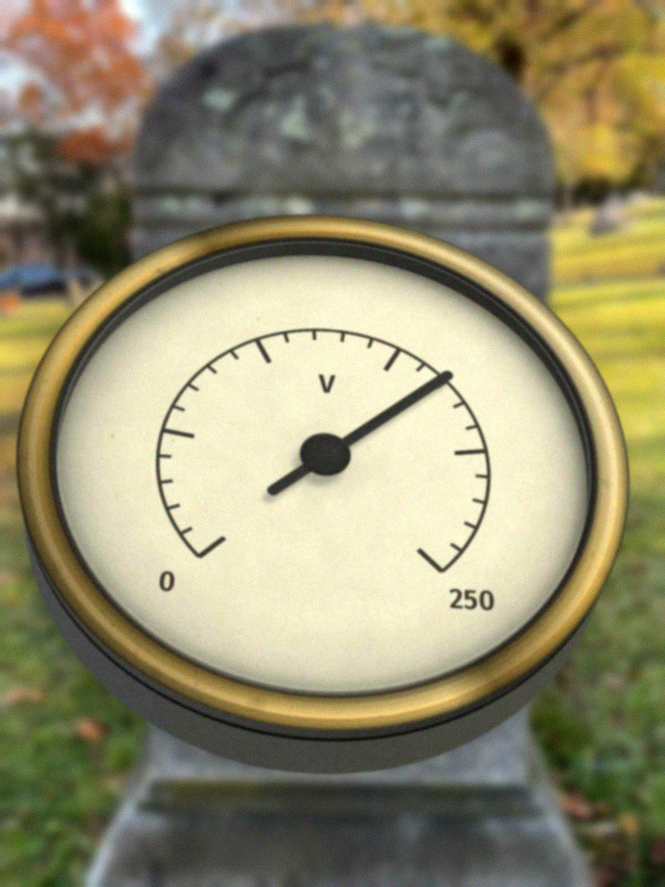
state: 170V
